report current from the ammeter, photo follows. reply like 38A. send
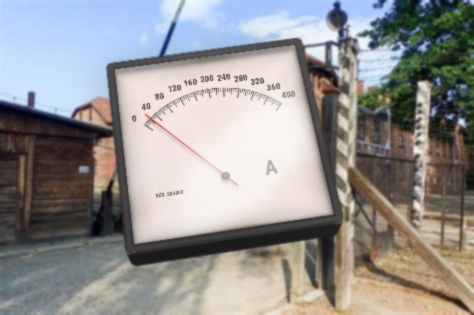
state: 20A
